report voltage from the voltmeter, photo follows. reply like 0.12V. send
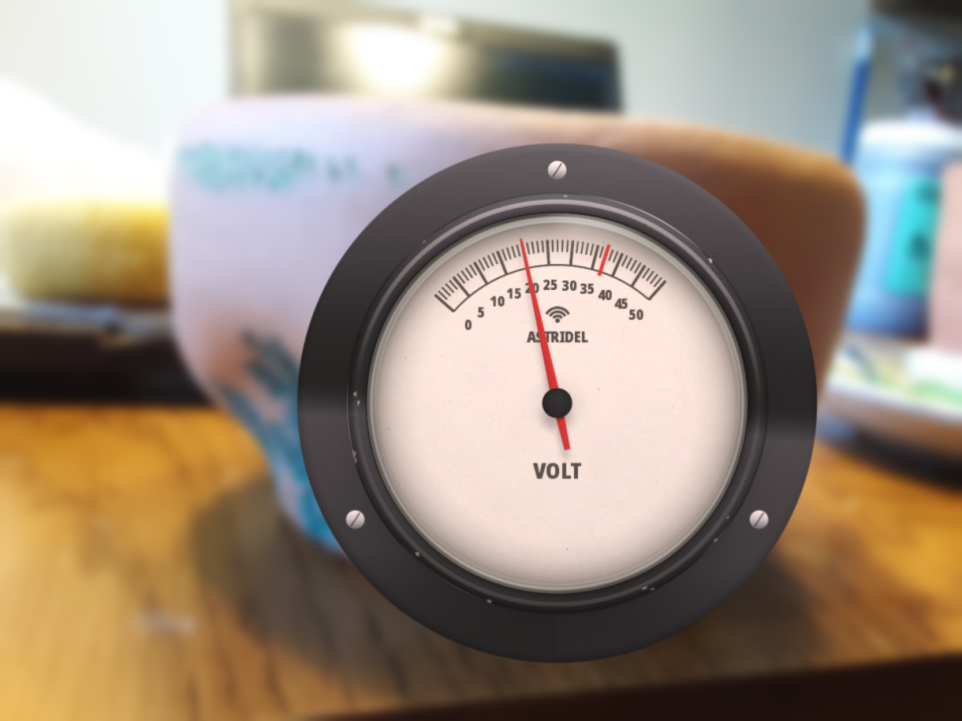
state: 20V
